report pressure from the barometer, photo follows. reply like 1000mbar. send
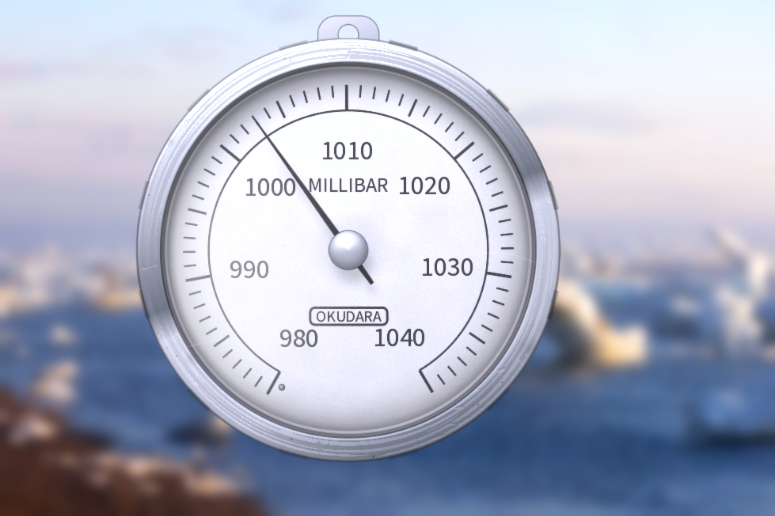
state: 1003mbar
